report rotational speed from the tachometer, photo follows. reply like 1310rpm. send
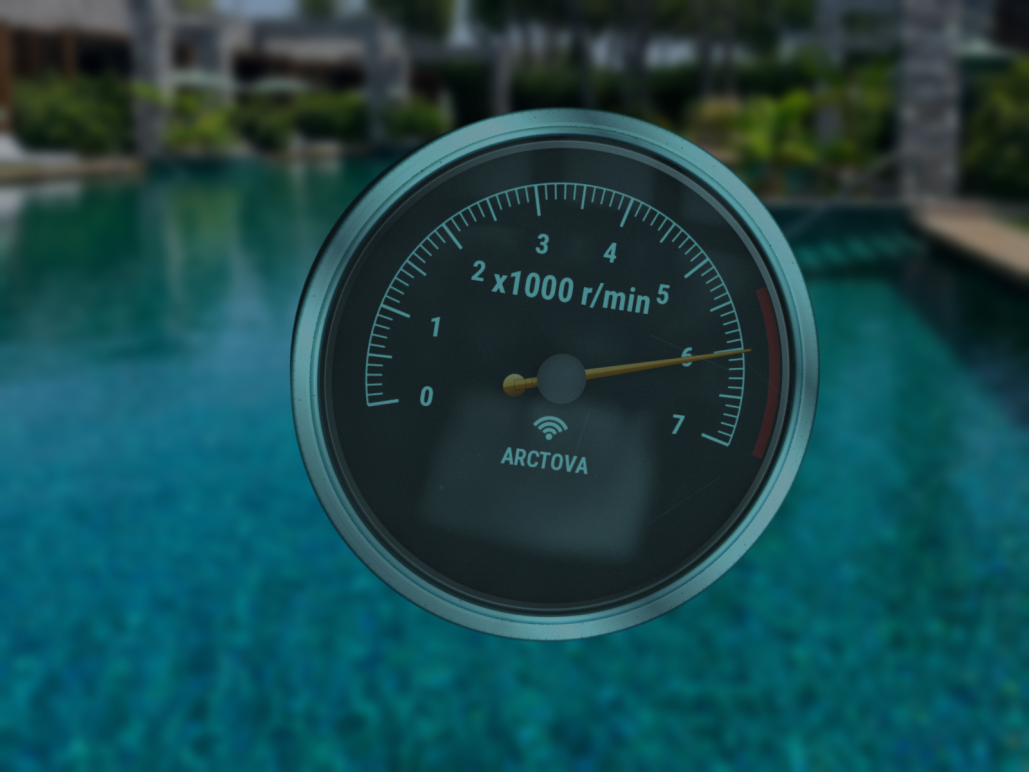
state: 6000rpm
